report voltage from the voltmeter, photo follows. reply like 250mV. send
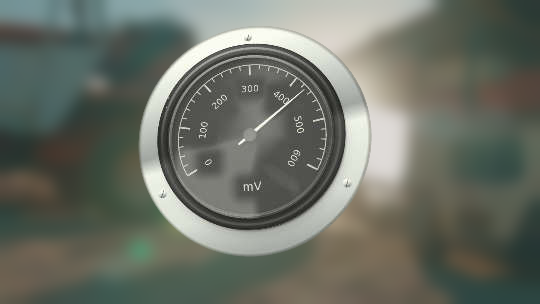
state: 430mV
